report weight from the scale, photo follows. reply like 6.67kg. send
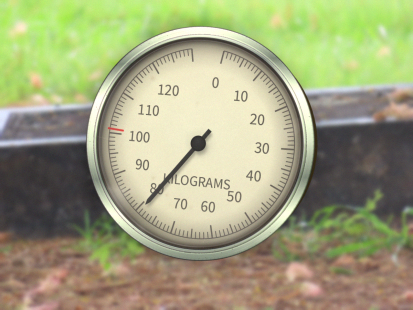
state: 79kg
